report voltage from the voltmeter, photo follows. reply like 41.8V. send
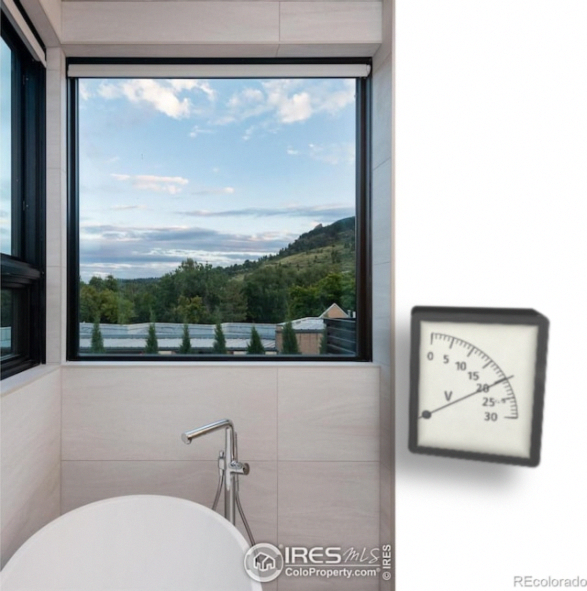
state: 20V
